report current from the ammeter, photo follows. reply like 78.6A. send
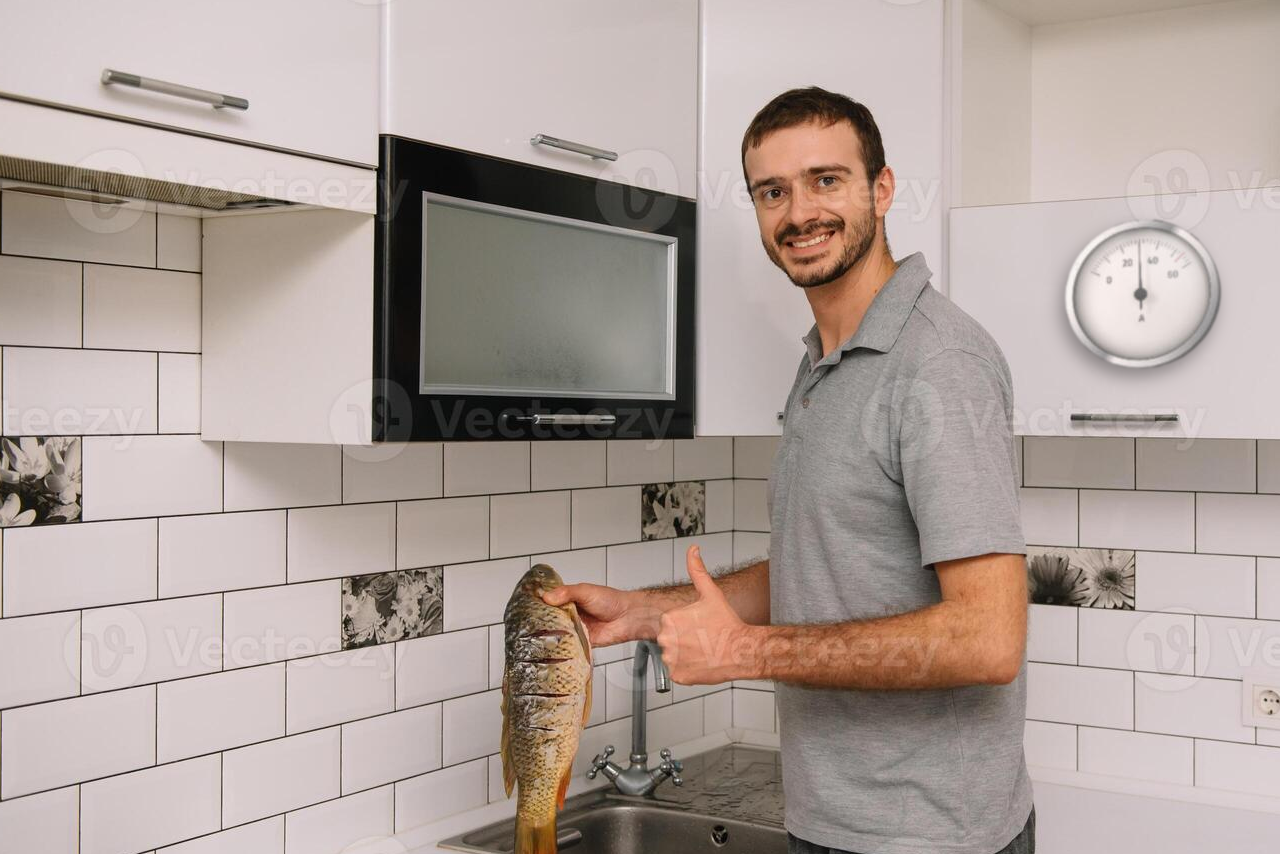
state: 30A
